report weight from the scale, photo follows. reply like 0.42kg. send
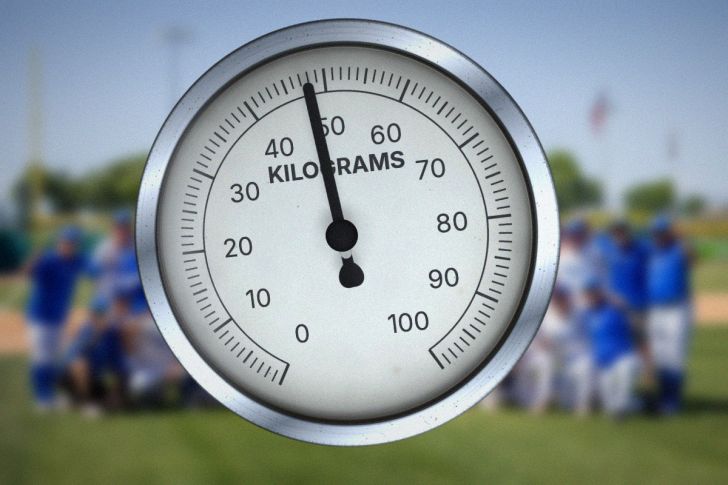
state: 48kg
